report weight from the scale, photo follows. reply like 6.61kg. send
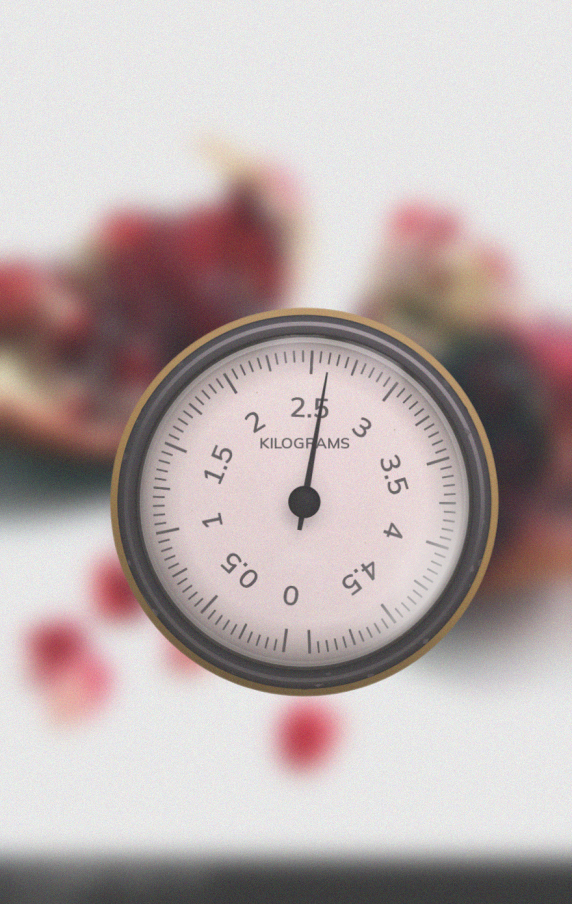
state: 2.6kg
